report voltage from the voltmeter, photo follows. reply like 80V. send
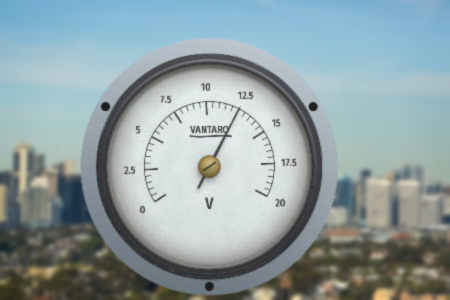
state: 12.5V
